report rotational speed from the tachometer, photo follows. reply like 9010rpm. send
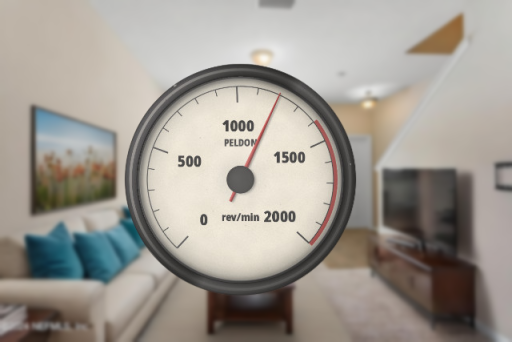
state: 1200rpm
